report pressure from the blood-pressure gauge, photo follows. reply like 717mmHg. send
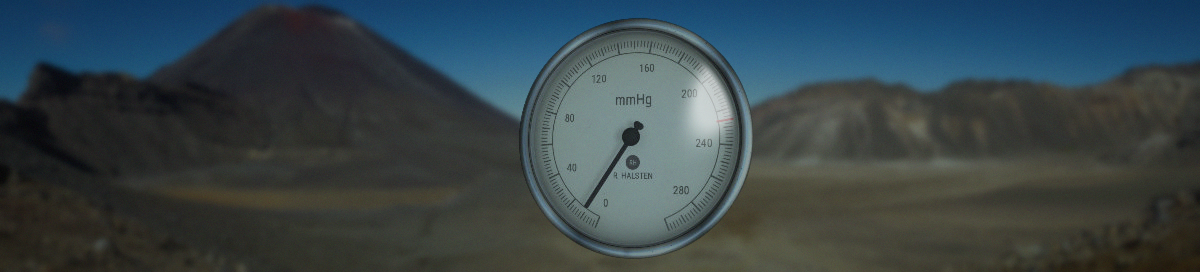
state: 10mmHg
